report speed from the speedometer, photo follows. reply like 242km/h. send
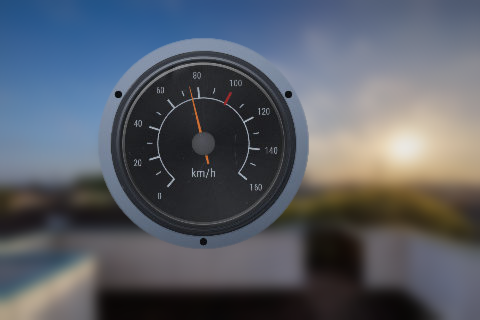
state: 75km/h
